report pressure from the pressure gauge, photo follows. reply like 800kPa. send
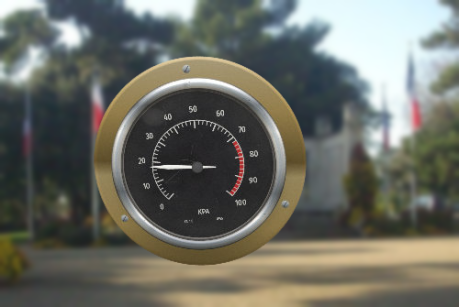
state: 18kPa
